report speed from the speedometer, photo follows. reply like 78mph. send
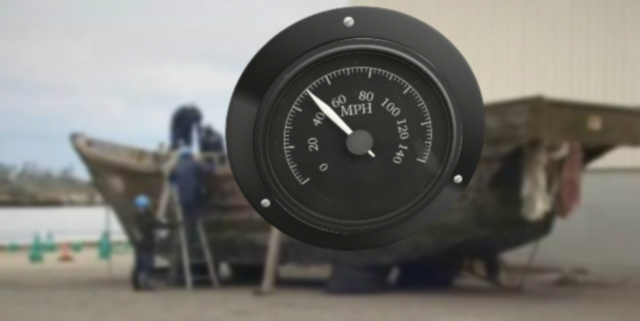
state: 50mph
